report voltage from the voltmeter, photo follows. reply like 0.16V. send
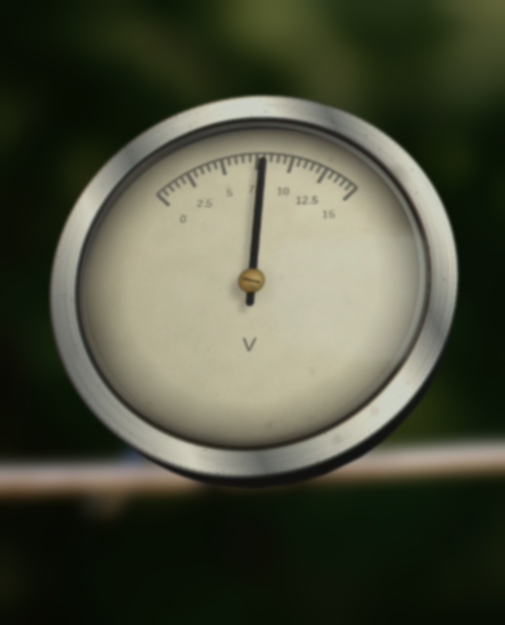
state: 8V
